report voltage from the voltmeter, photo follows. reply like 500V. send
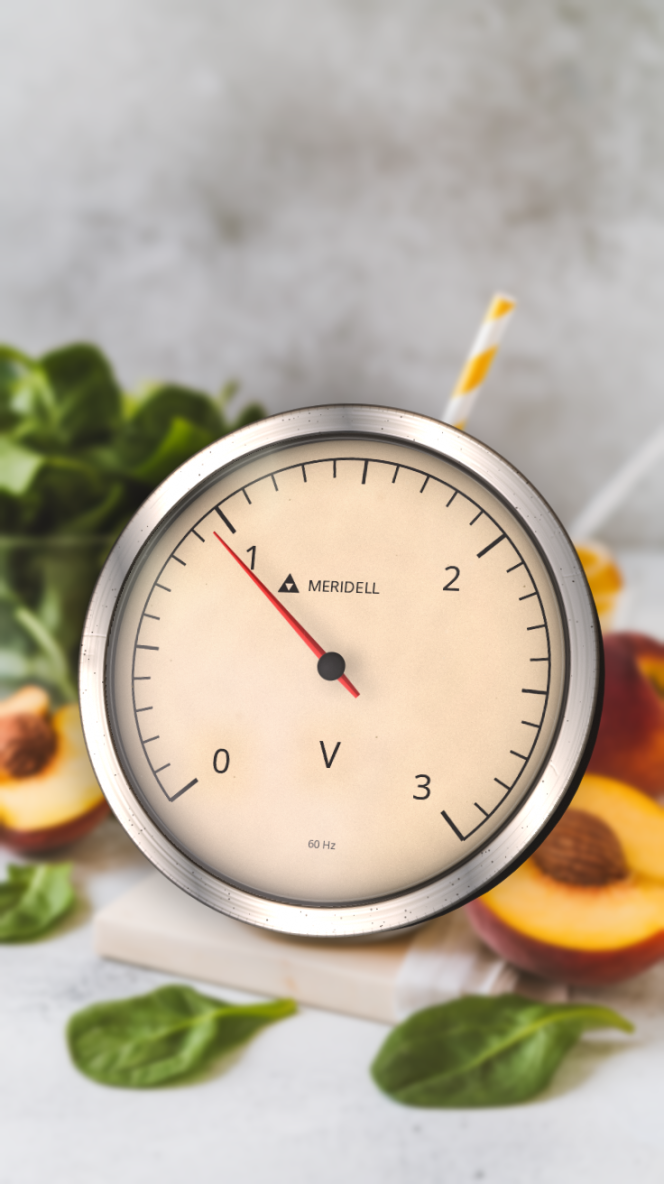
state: 0.95V
